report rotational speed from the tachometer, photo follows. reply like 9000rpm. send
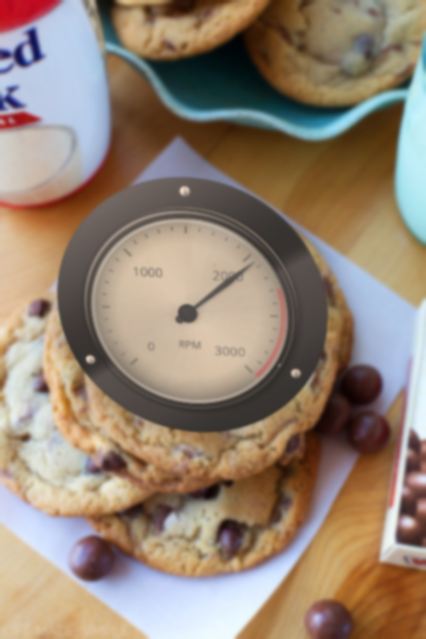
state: 2050rpm
